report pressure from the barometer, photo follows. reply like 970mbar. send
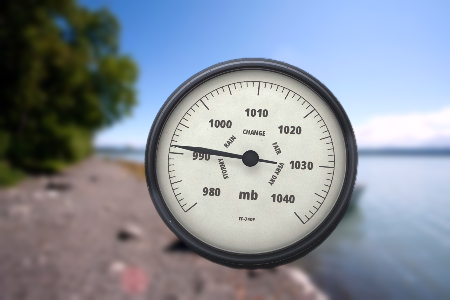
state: 991mbar
